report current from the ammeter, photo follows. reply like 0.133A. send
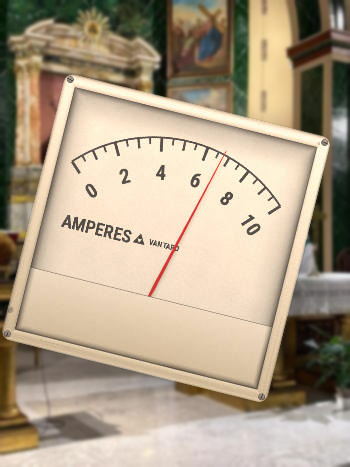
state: 6.75A
